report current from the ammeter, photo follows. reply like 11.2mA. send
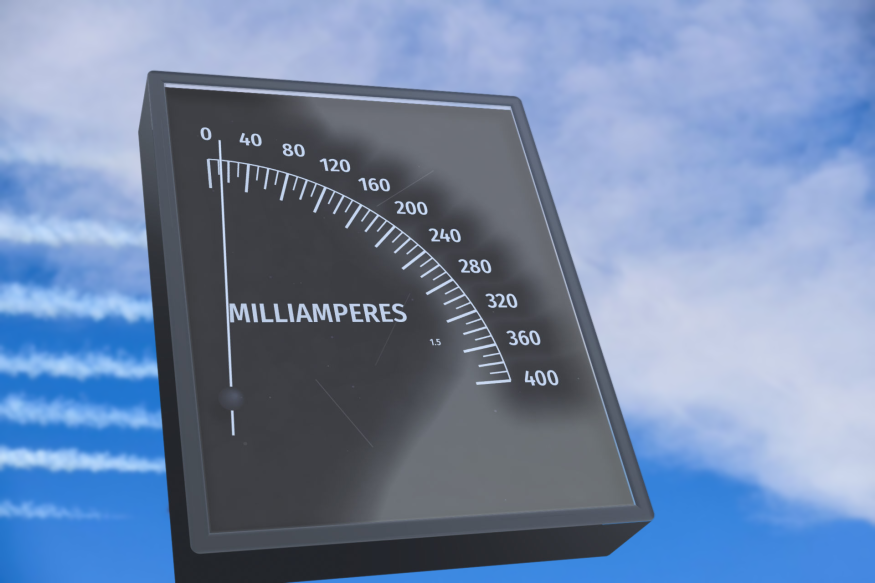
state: 10mA
